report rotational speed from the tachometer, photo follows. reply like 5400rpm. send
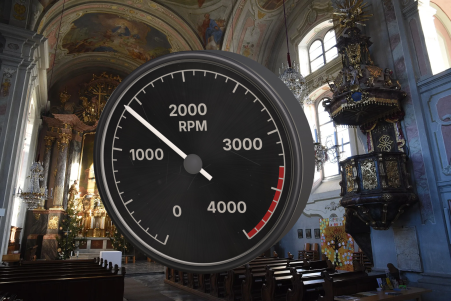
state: 1400rpm
